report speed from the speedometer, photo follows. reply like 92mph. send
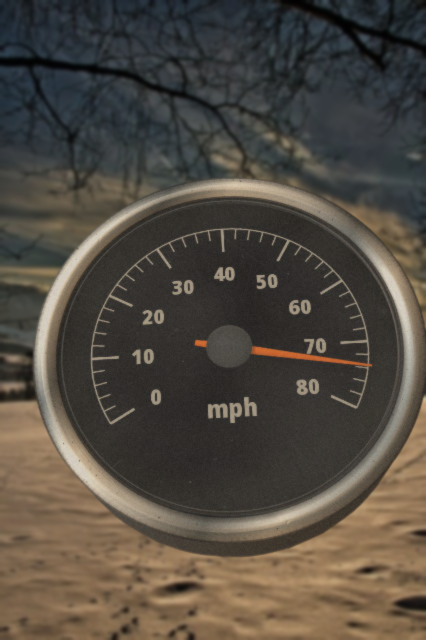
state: 74mph
